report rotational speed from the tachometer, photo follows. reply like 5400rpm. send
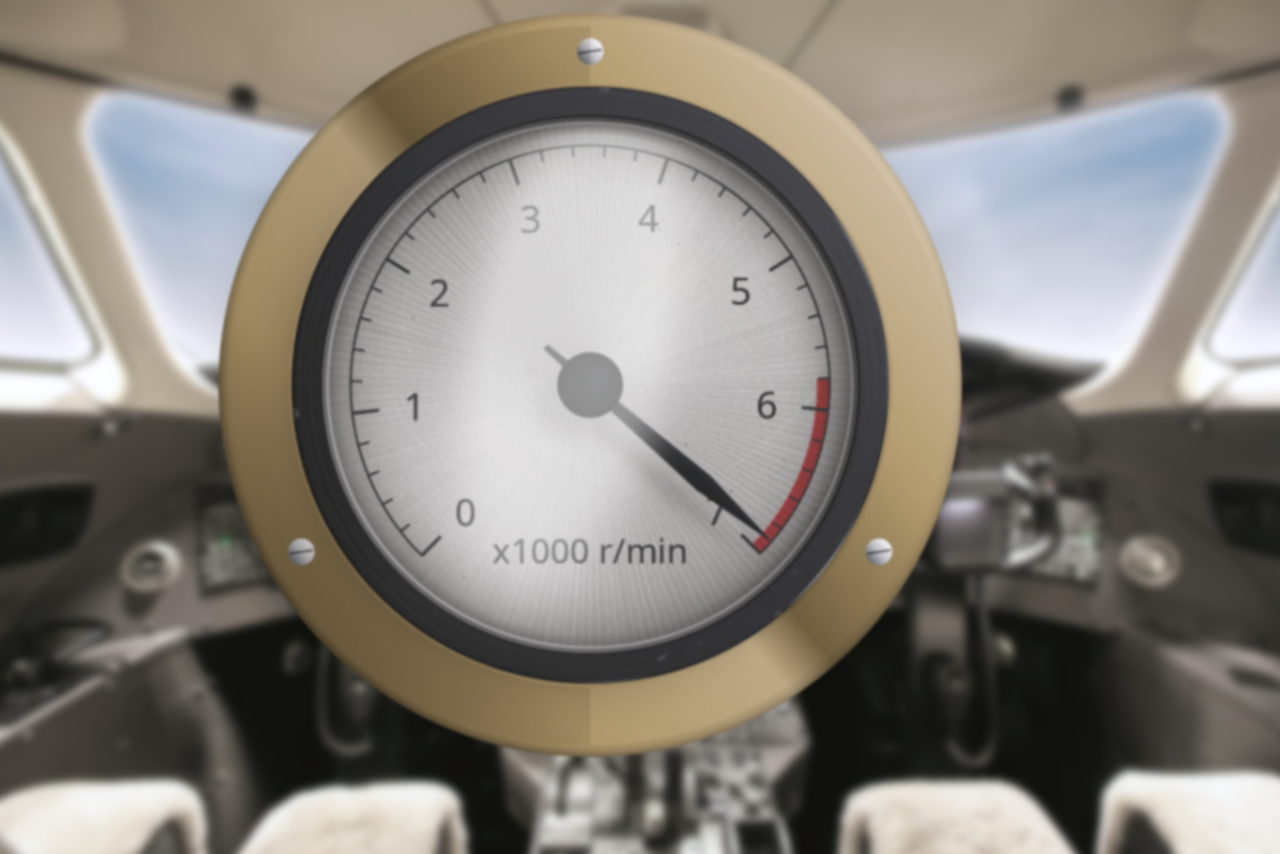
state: 6900rpm
